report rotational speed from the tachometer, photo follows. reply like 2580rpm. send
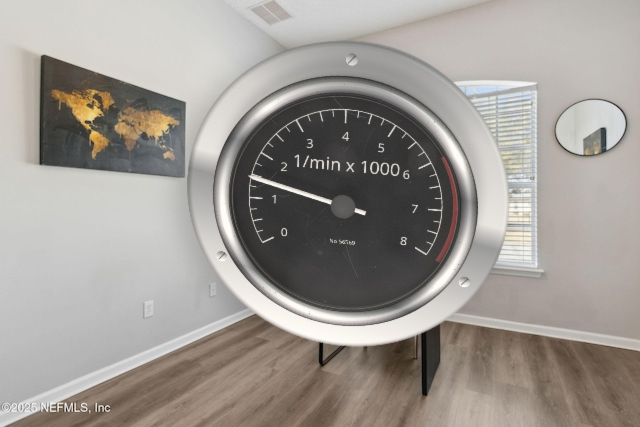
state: 1500rpm
